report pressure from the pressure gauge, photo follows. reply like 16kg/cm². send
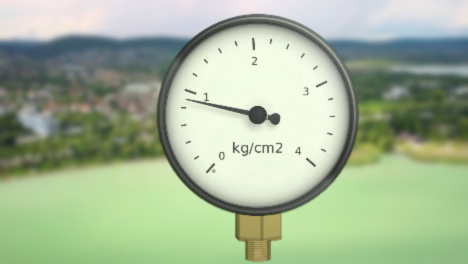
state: 0.9kg/cm²
